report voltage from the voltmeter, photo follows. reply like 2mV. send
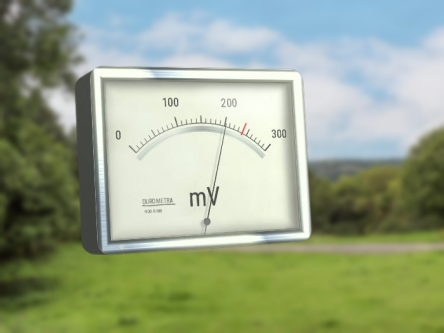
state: 200mV
